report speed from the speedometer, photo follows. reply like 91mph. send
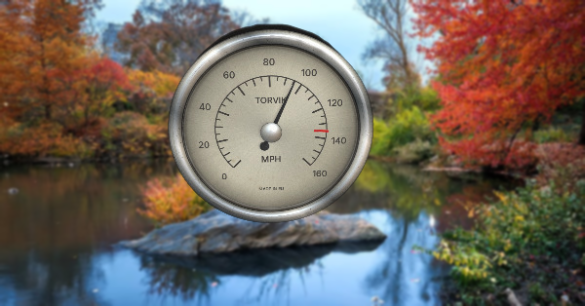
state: 95mph
